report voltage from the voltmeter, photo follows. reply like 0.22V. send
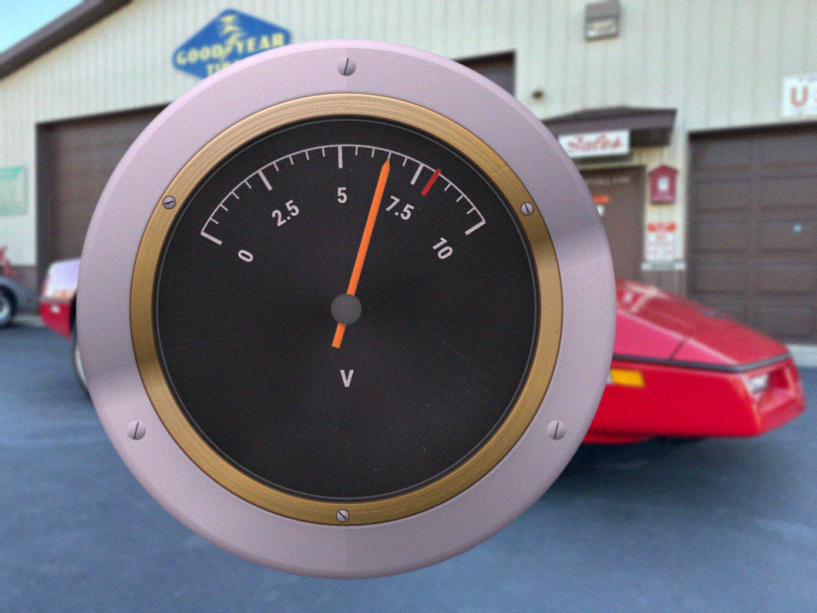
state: 6.5V
